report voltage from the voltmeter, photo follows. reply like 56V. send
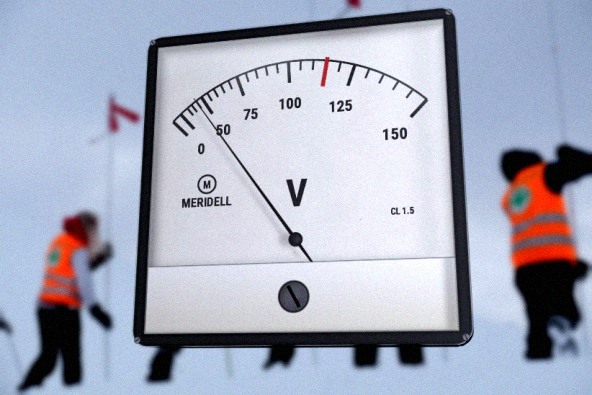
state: 45V
